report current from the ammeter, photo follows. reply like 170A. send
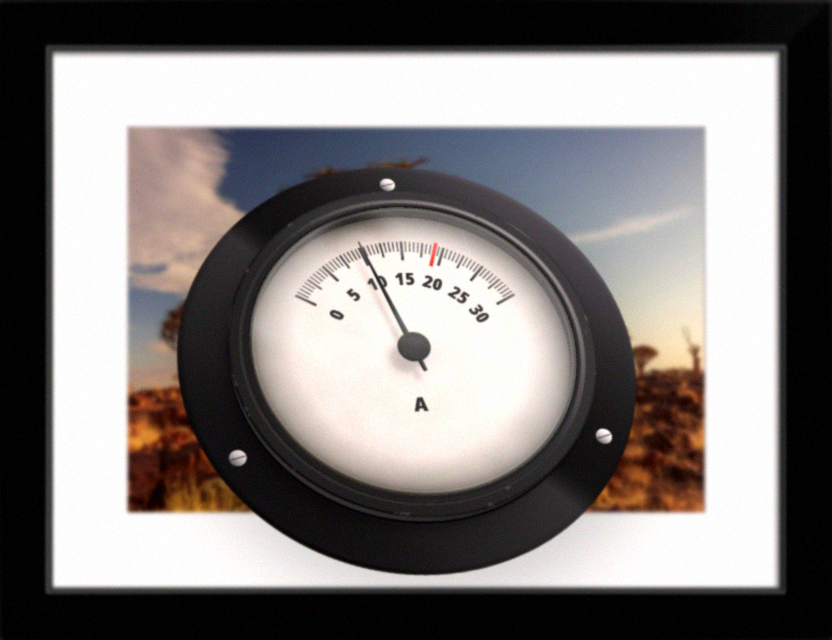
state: 10A
